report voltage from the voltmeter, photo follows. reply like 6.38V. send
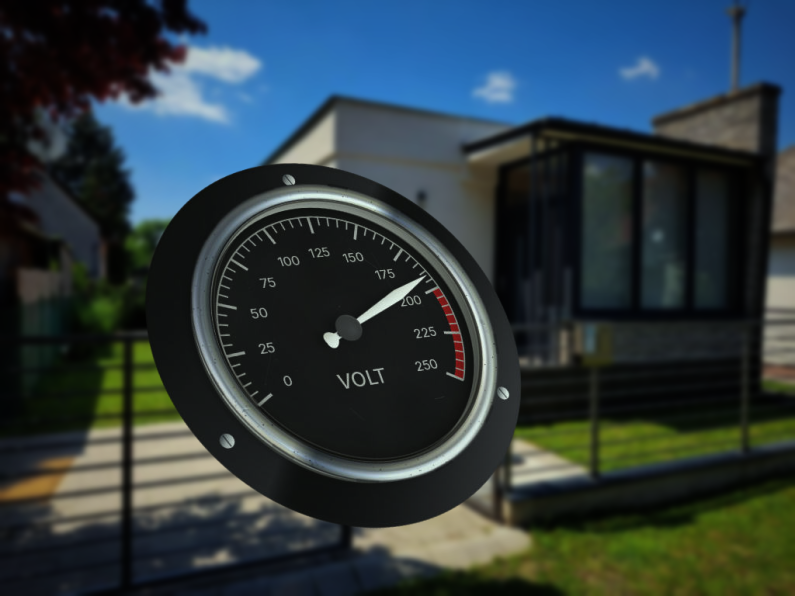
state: 192.5V
